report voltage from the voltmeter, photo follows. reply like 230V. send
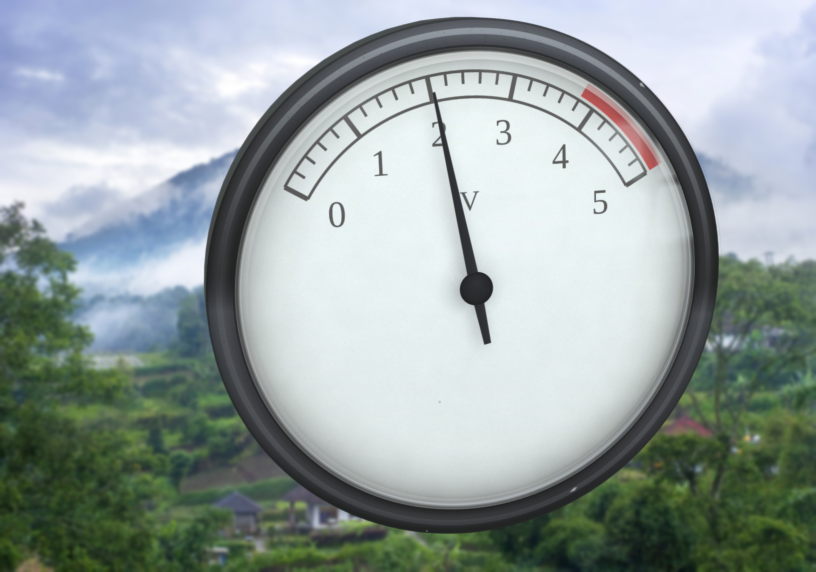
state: 2V
